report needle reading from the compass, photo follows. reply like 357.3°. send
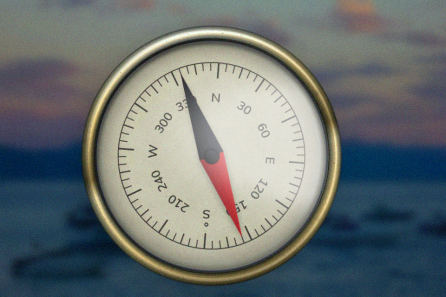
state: 155°
